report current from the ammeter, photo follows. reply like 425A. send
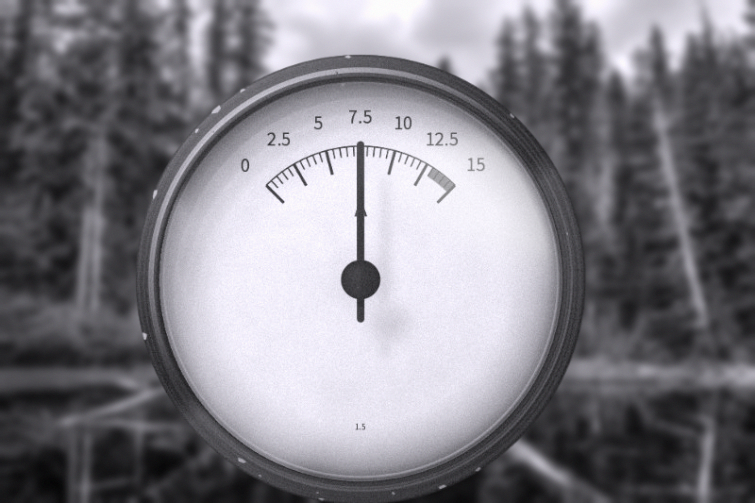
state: 7.5A
